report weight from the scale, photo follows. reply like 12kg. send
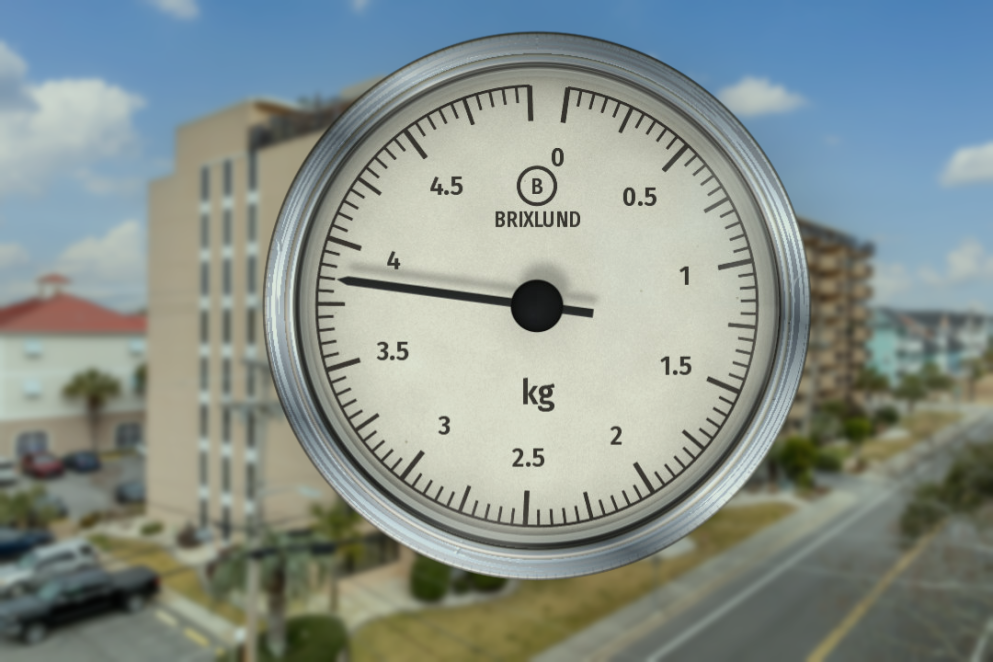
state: 3.85kg
